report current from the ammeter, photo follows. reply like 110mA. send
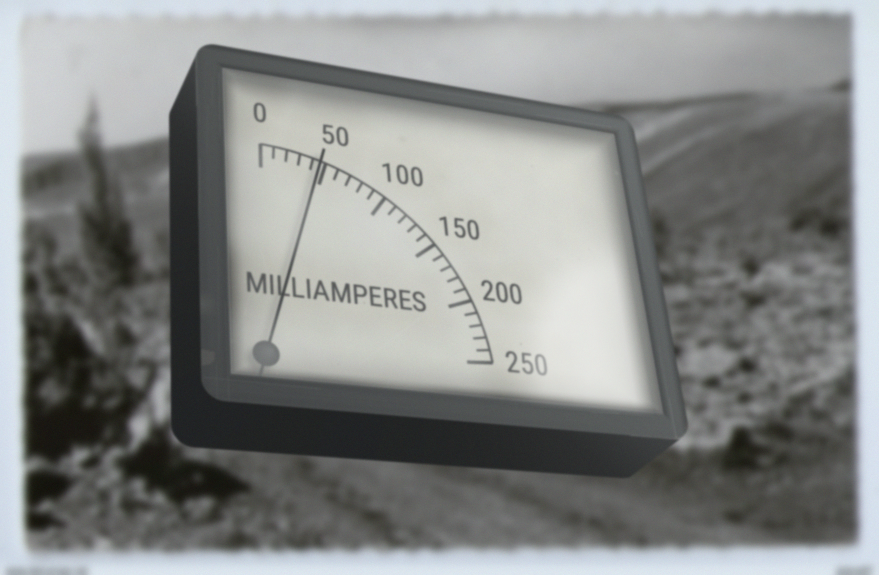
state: 45mA
